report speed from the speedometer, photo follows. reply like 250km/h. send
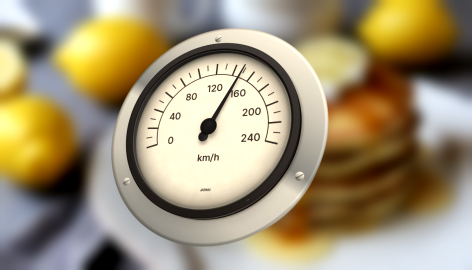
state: 150km/h
